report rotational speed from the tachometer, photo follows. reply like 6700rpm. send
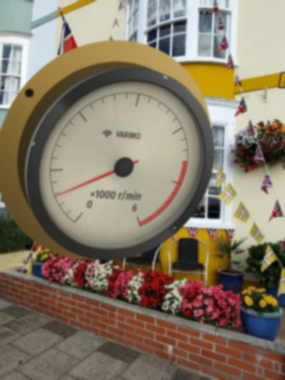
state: 600rpm
